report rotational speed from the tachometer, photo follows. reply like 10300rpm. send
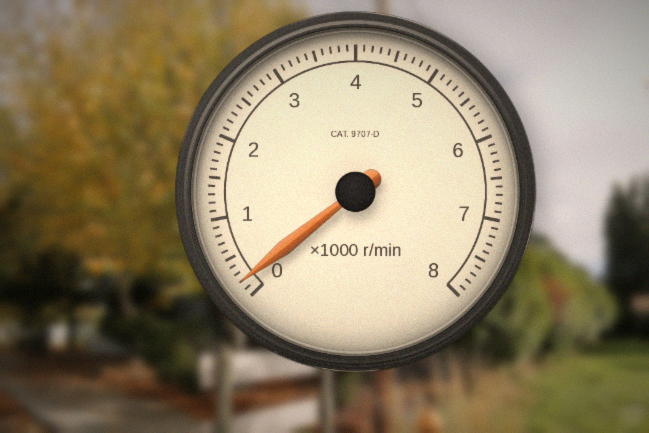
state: 200rpm
